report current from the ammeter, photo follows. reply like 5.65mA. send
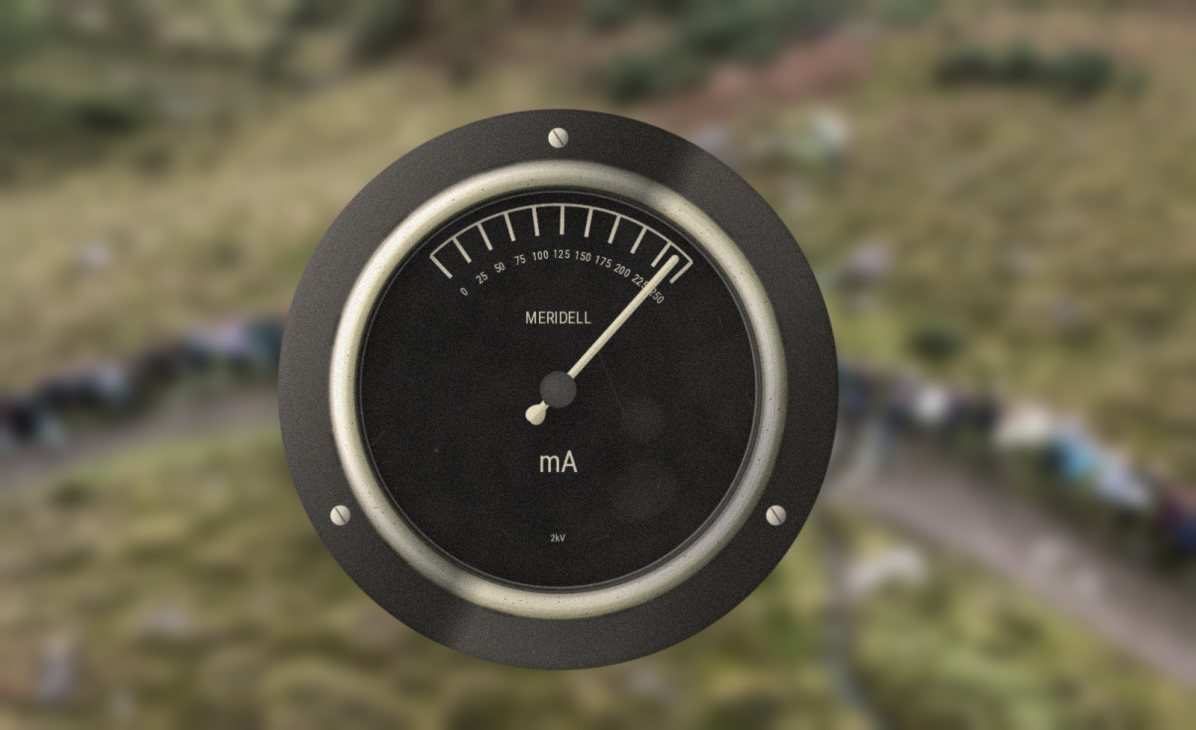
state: 237.5mA
